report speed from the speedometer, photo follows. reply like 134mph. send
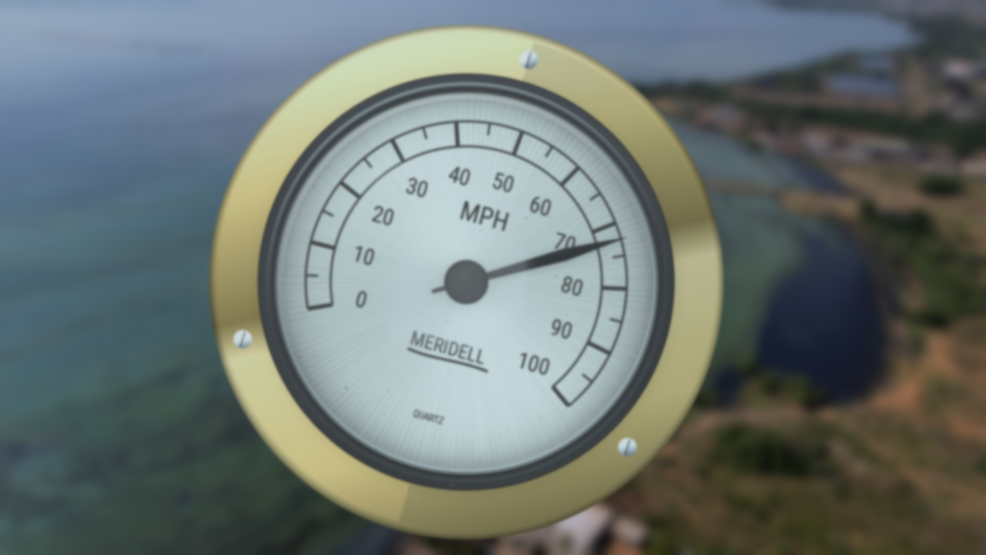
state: 72.5mph
